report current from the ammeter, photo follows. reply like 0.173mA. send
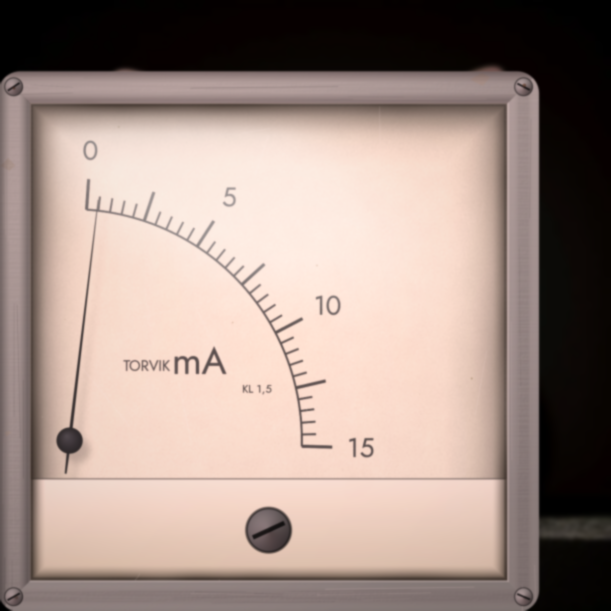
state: 0.5mA
